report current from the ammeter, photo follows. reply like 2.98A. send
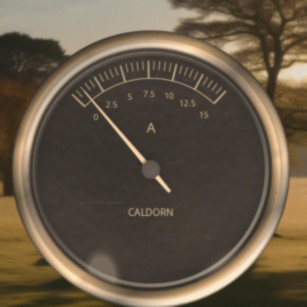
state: 1A
